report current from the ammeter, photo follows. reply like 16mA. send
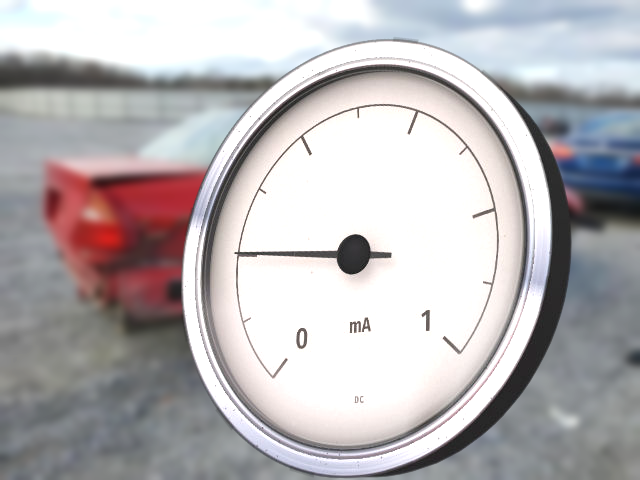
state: 0.2mA
